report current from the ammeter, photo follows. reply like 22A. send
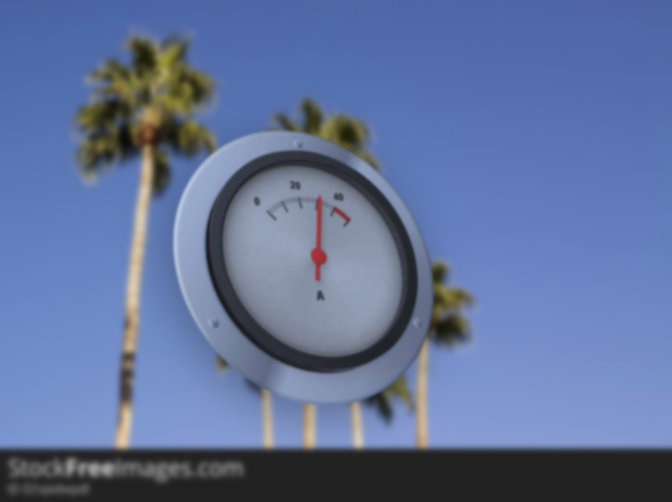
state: 30A
